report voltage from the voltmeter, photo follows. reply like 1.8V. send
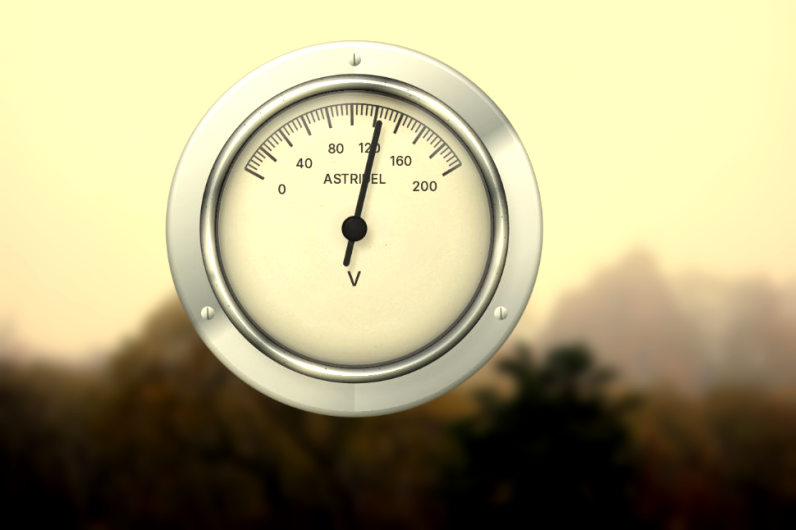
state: 124V
